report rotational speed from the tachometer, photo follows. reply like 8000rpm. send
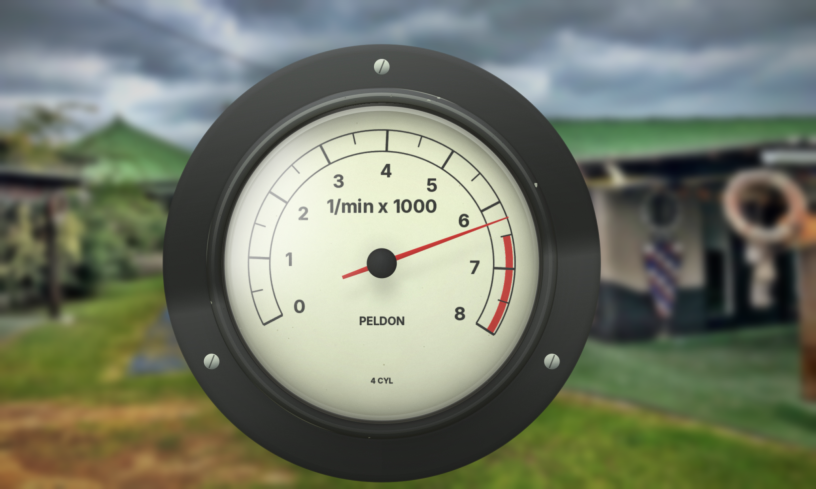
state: 6250rpm
